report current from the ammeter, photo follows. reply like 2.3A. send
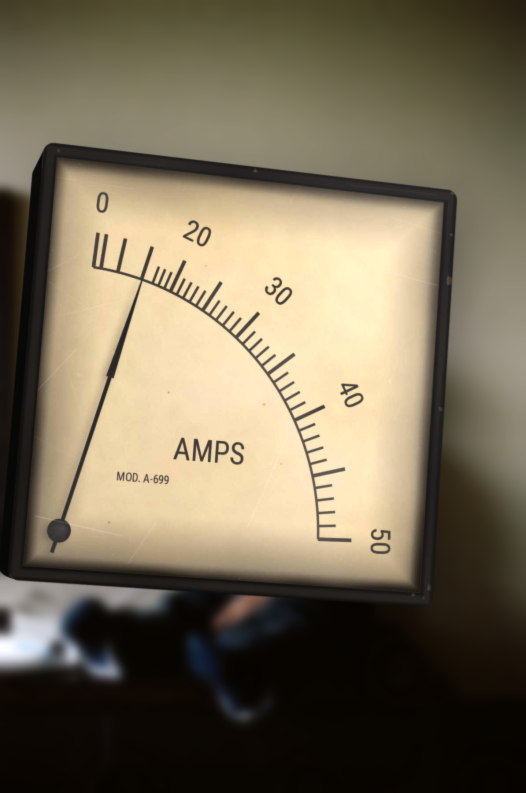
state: 15A
